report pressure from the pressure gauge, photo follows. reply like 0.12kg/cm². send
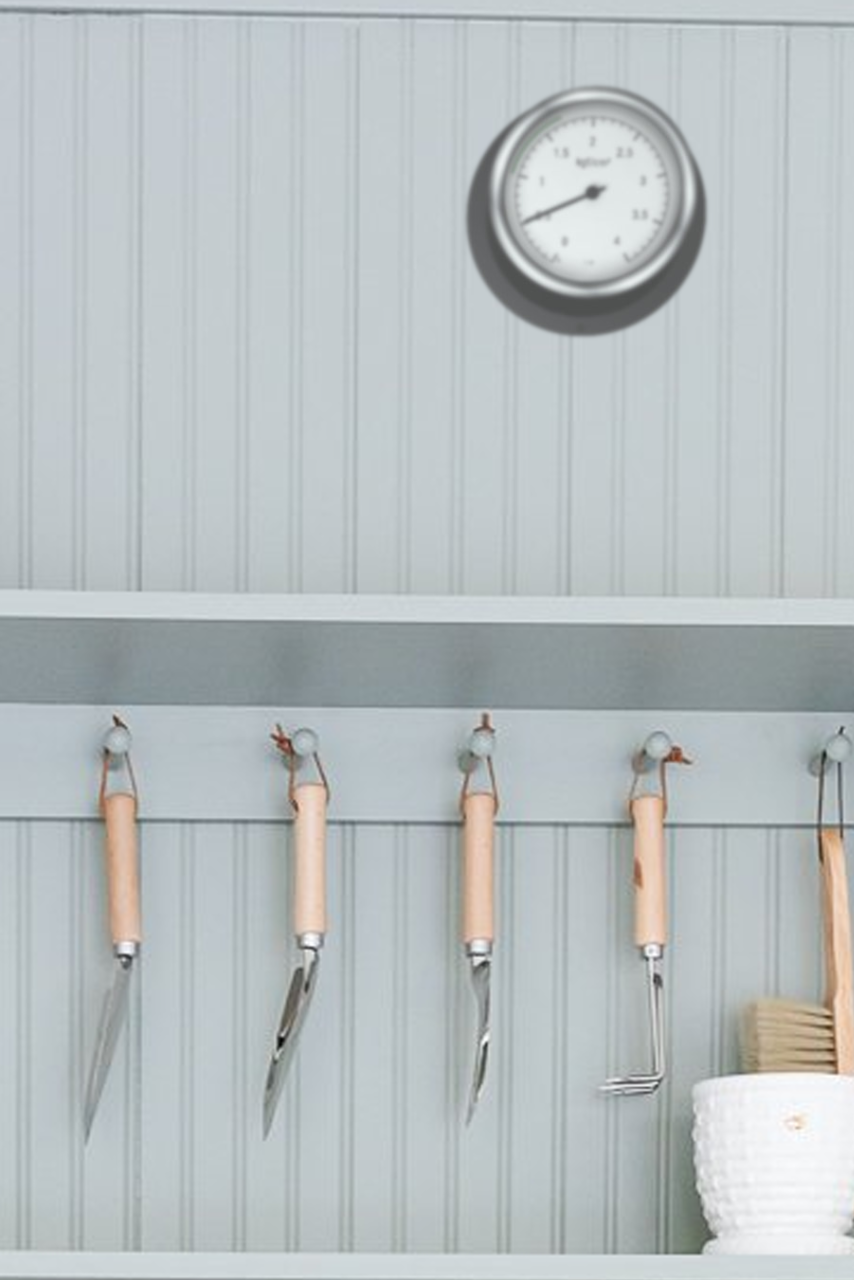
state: 0.5kg/cm²
